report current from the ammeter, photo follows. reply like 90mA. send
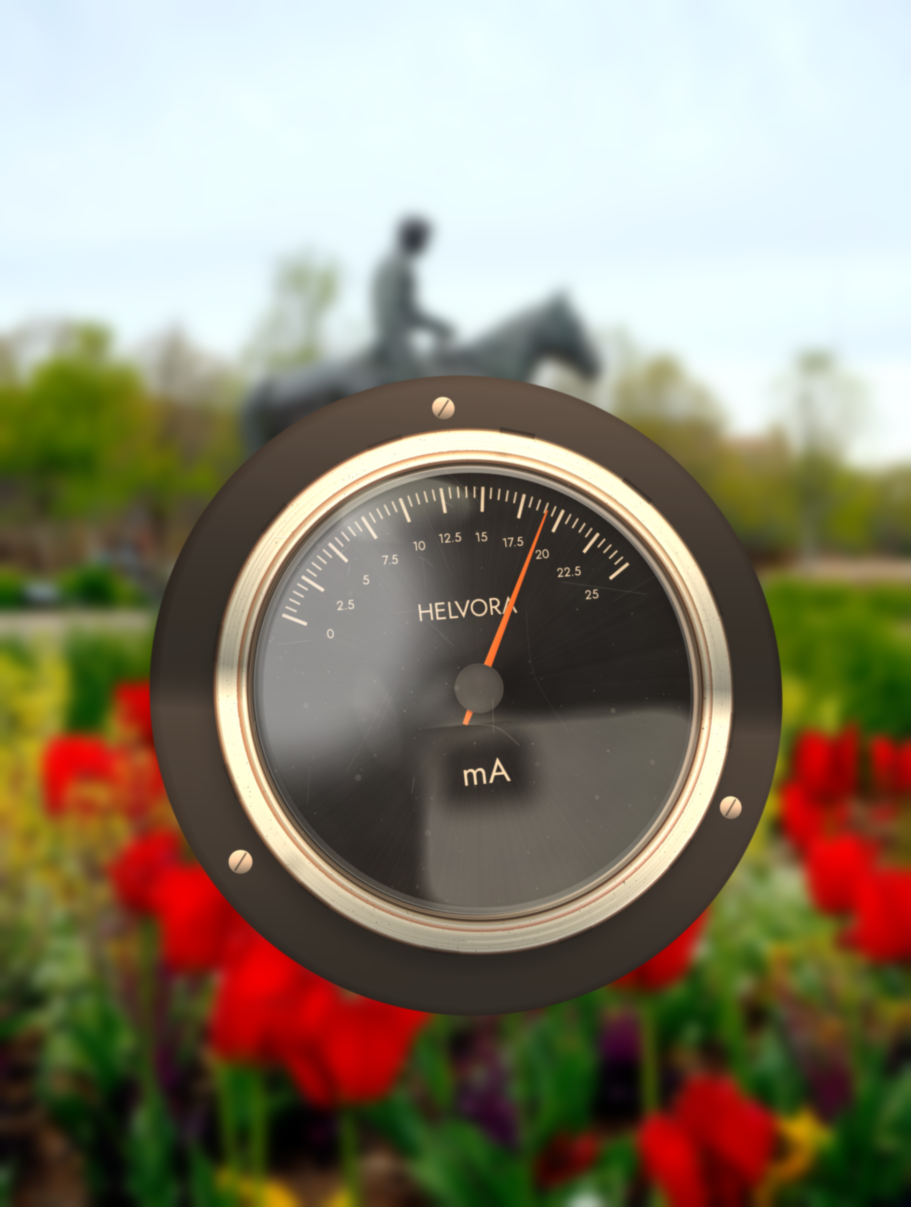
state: 19mA
